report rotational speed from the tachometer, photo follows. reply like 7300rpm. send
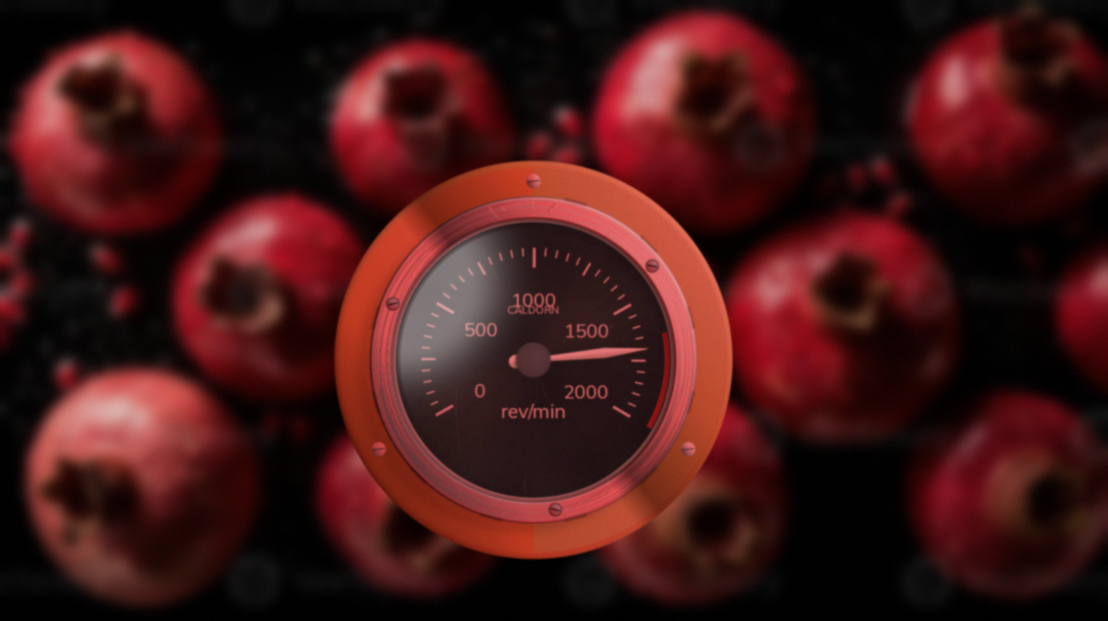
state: 1700rpm
